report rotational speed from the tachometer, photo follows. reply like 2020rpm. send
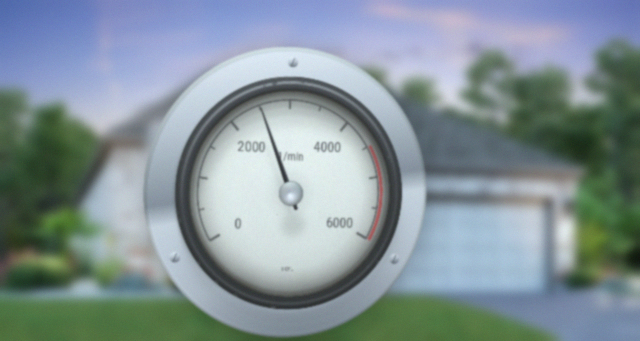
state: 2500rpm
